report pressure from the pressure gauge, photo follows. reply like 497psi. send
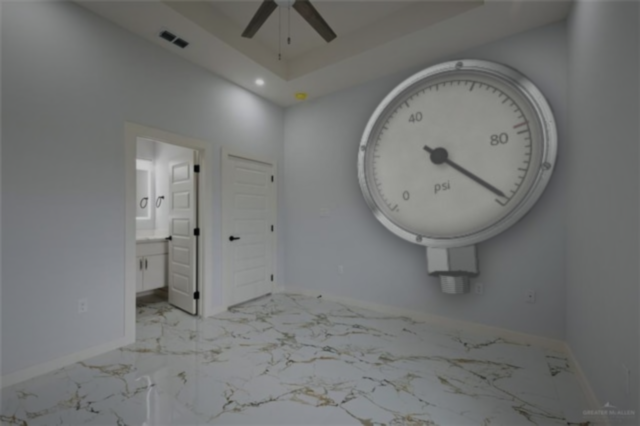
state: 98psi
